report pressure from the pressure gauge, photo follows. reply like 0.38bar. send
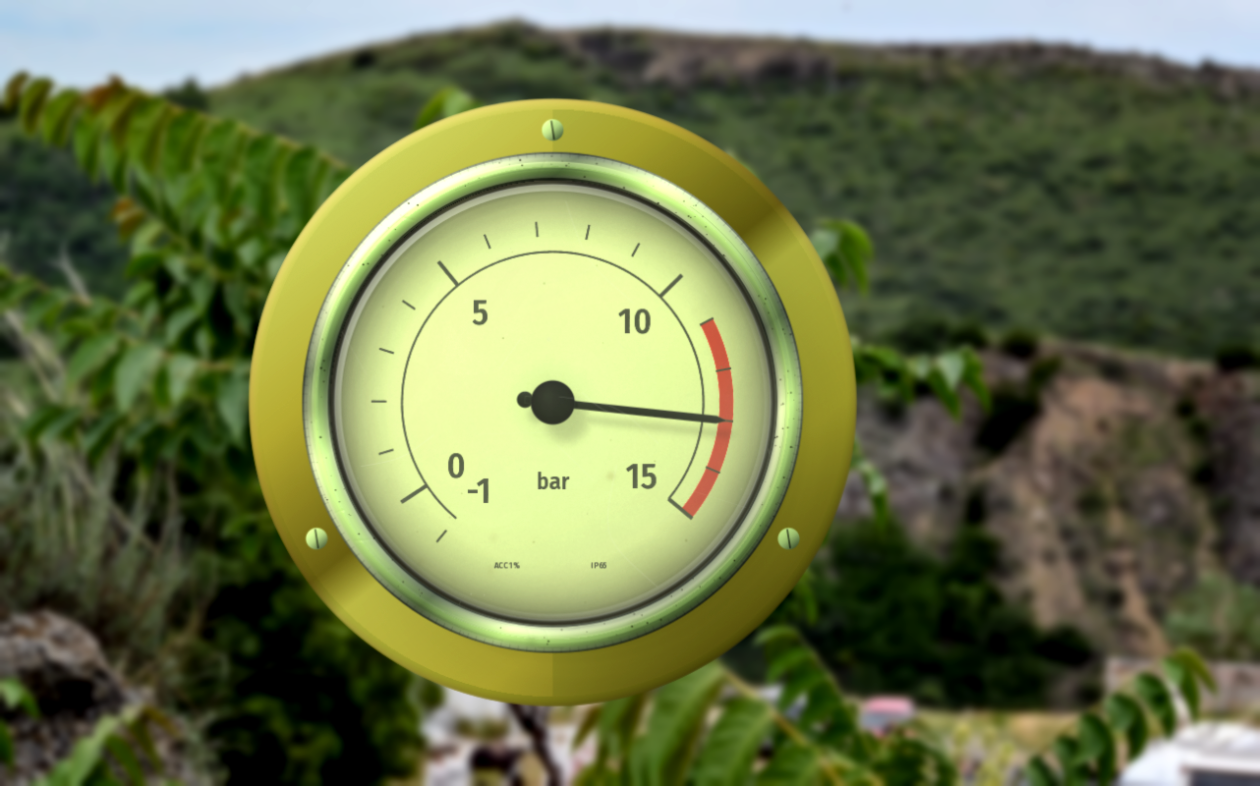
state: 13bar
